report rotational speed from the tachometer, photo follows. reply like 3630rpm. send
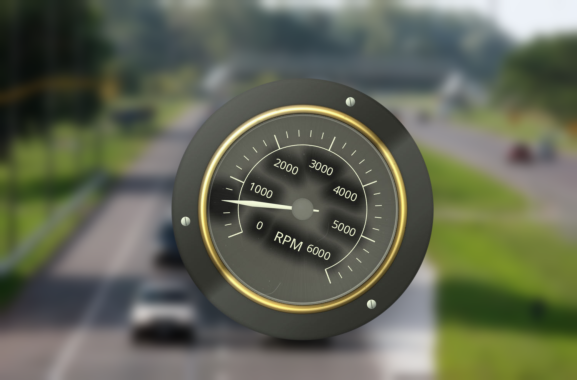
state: 600rpm
